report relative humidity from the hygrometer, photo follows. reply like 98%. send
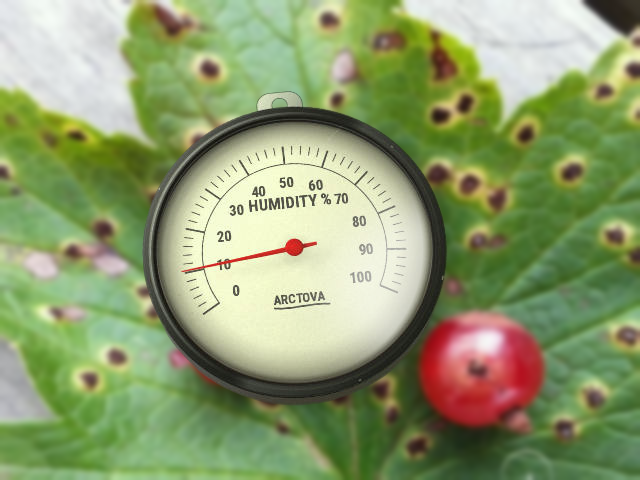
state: 10%
